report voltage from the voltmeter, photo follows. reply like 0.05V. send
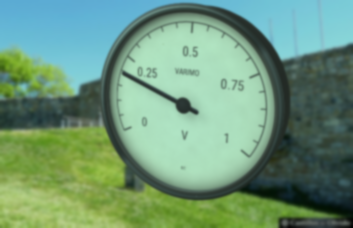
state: 0.2V
